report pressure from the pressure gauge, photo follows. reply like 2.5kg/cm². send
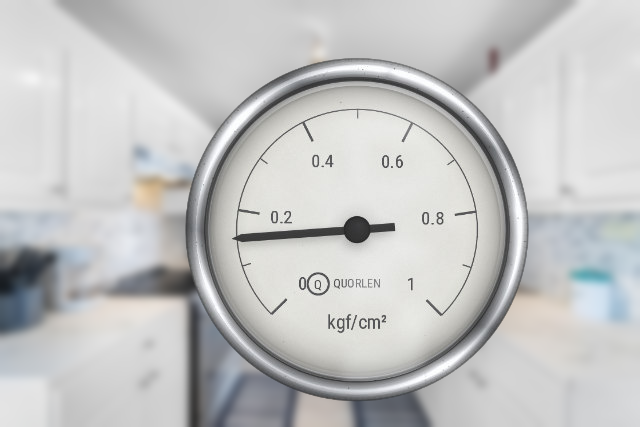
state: 0.15kg/cm²
